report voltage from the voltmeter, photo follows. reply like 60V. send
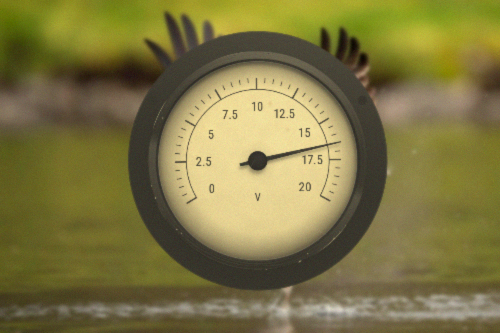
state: 16.5V
